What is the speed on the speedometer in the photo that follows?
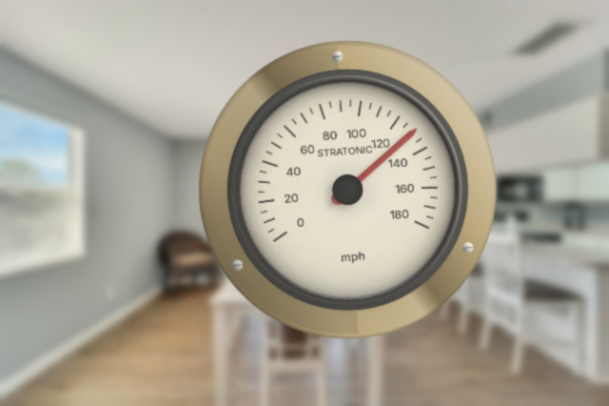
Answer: 130 mph
